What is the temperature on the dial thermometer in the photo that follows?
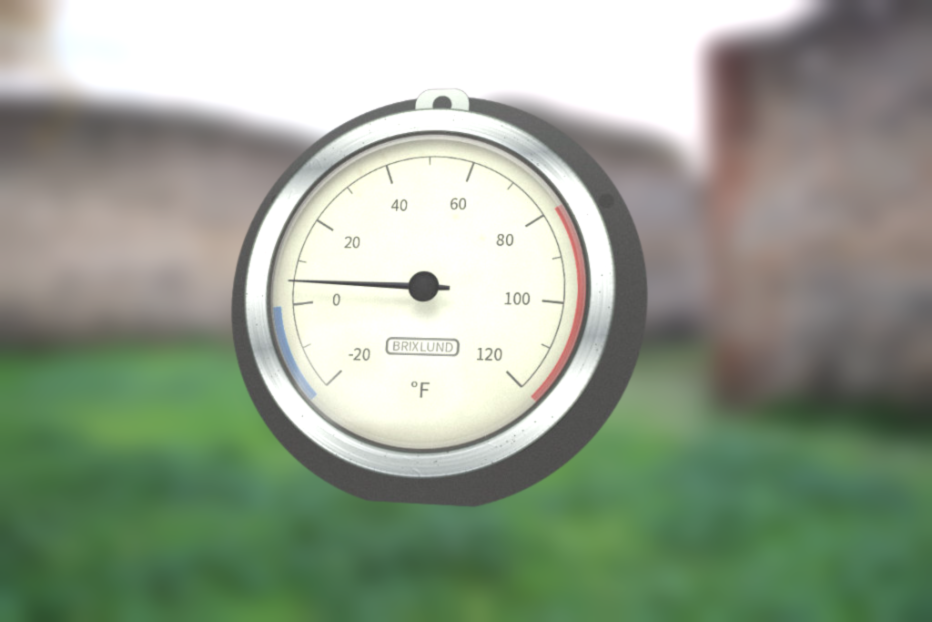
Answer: 5 °F
